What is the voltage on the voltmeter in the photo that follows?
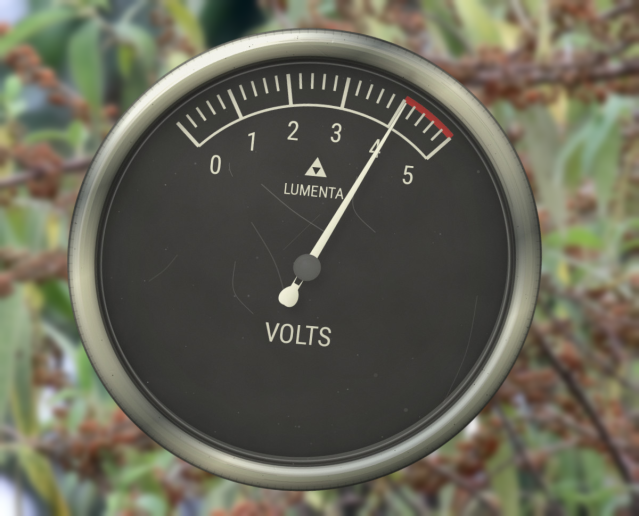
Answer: 4 V
